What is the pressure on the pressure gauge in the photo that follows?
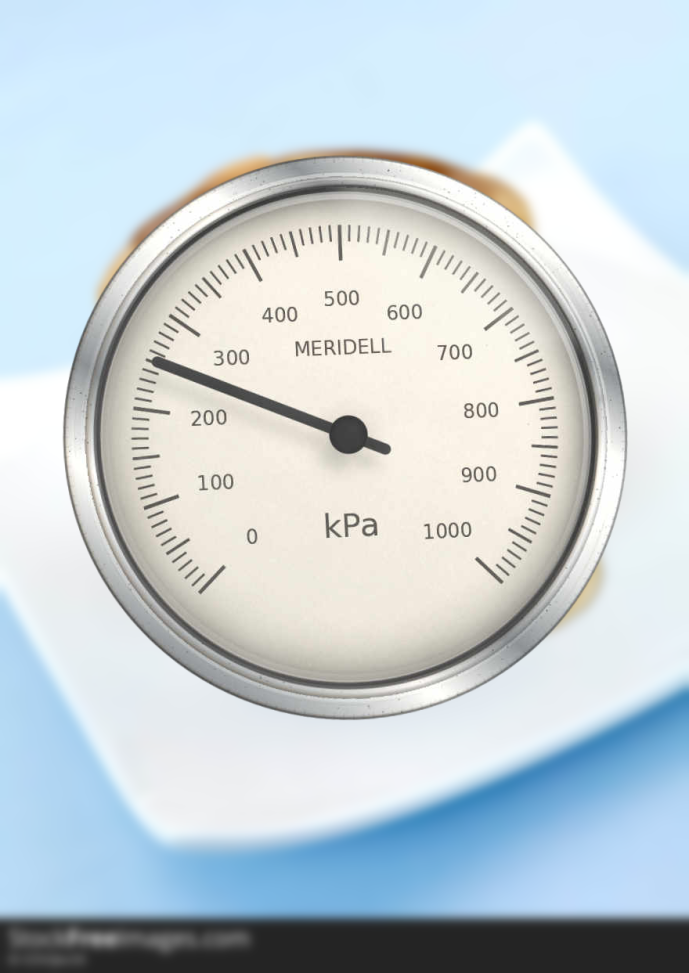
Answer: 250 kPa
